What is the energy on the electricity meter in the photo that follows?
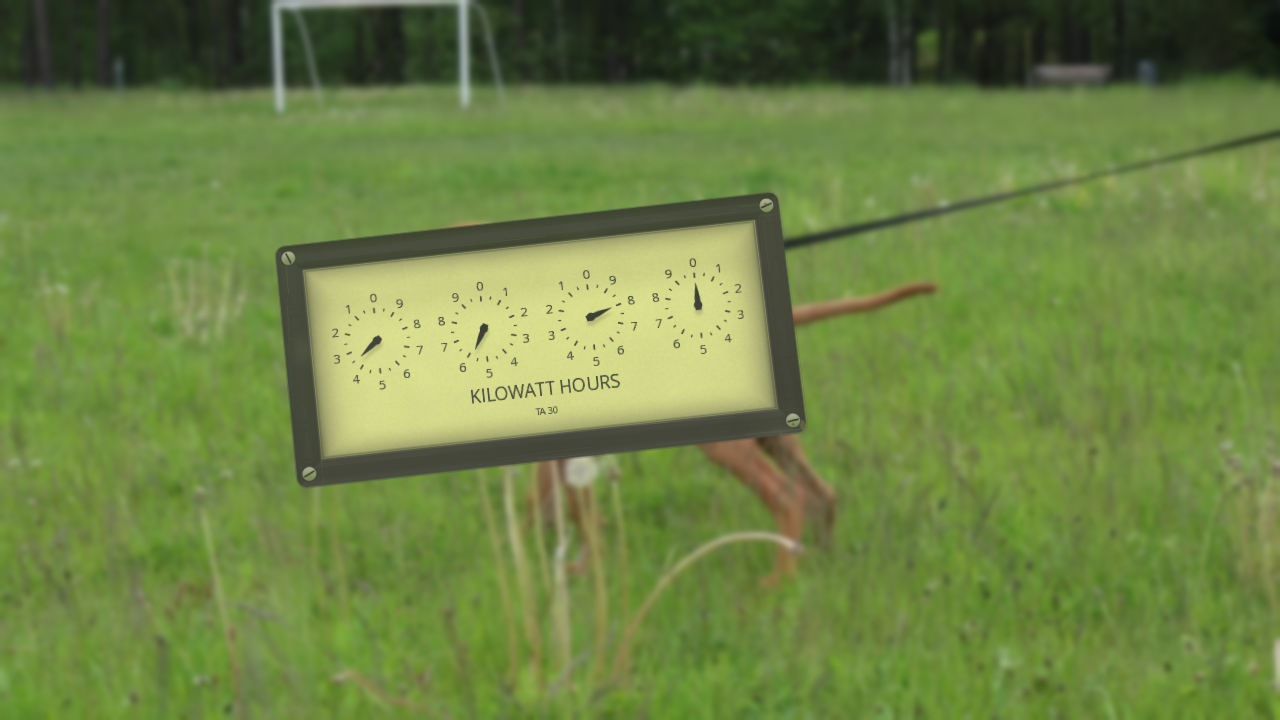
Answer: 3580 kWh
